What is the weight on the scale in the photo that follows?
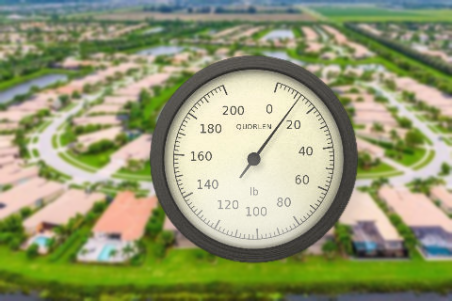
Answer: 12 lb
